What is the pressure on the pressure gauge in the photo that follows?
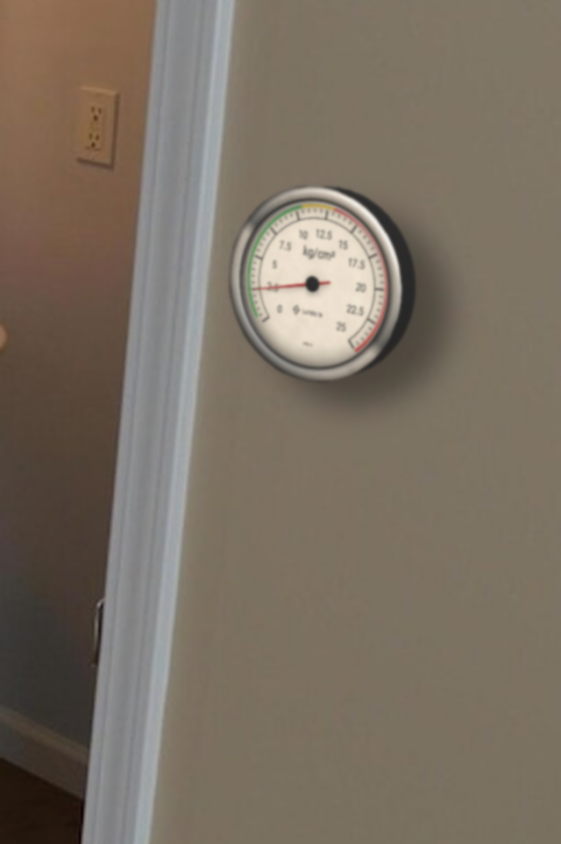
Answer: 2.5 kg/cm²
